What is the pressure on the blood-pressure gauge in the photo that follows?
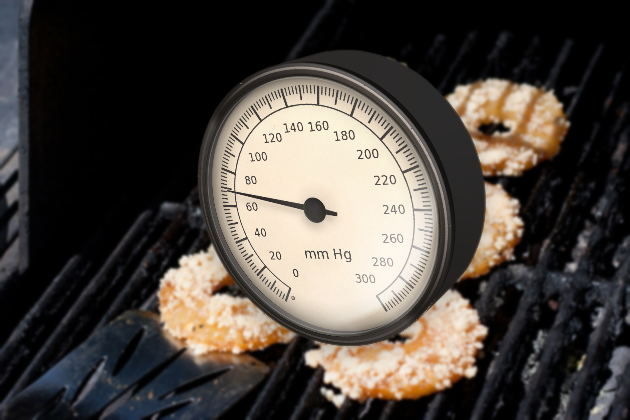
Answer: 70 mmHg
